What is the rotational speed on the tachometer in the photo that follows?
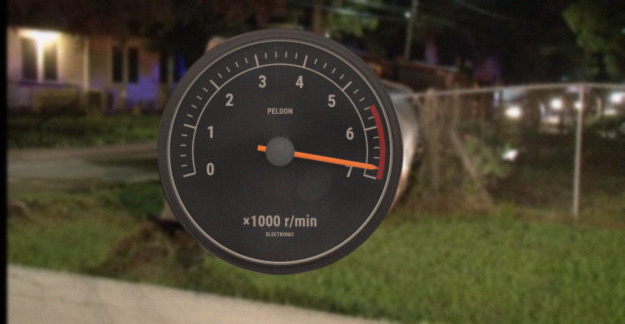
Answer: 6800 rpm
